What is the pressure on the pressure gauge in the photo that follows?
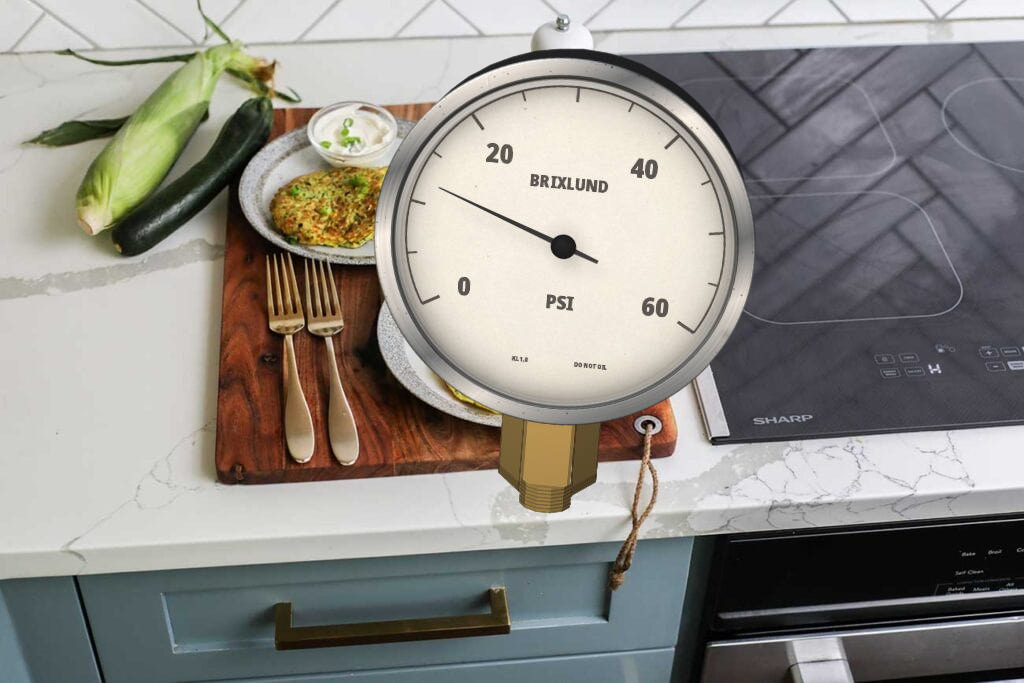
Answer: 12.5 psi
